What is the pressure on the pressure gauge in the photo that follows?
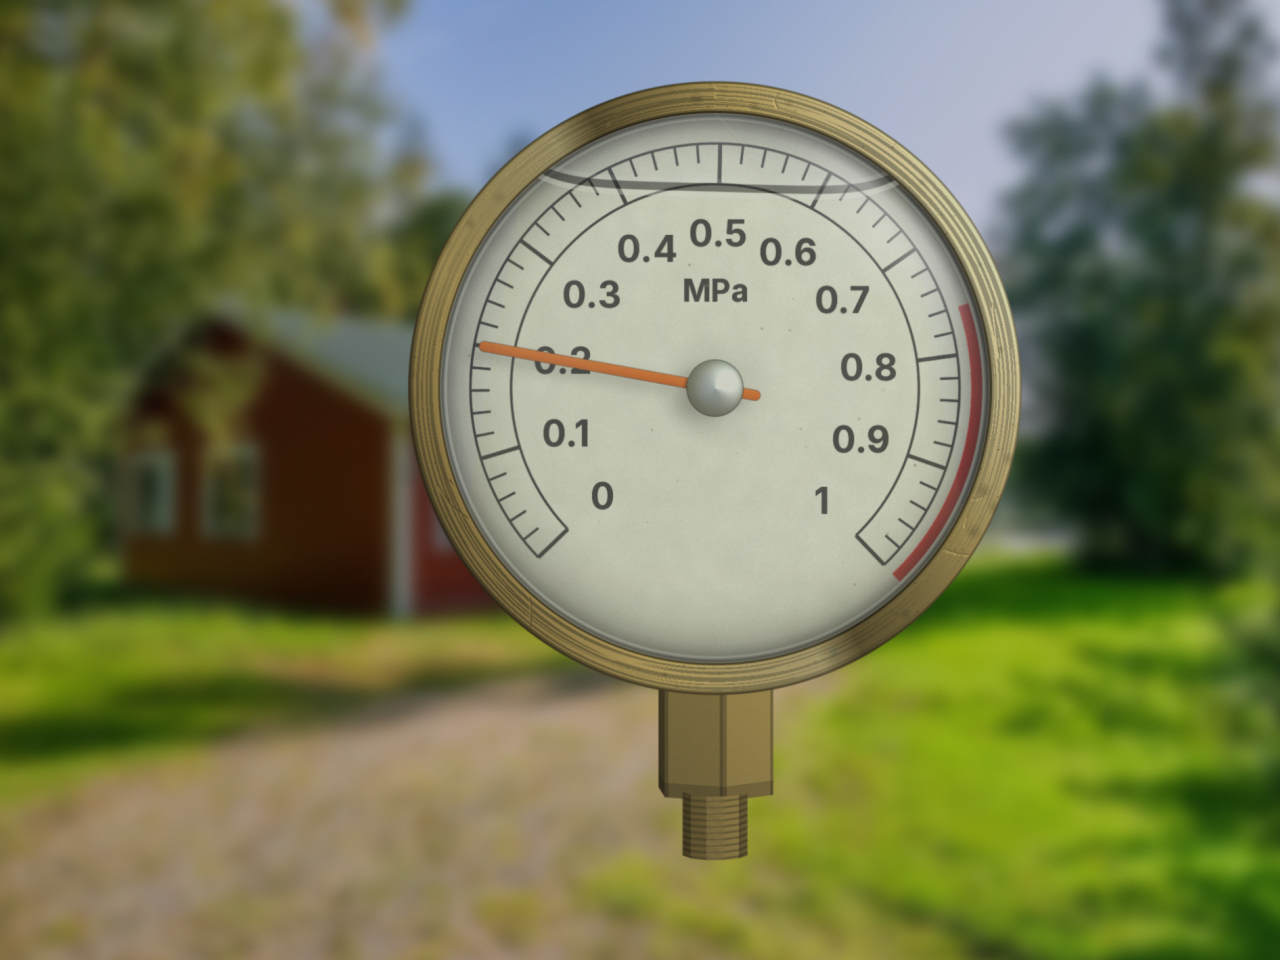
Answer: 0.2 MPa
